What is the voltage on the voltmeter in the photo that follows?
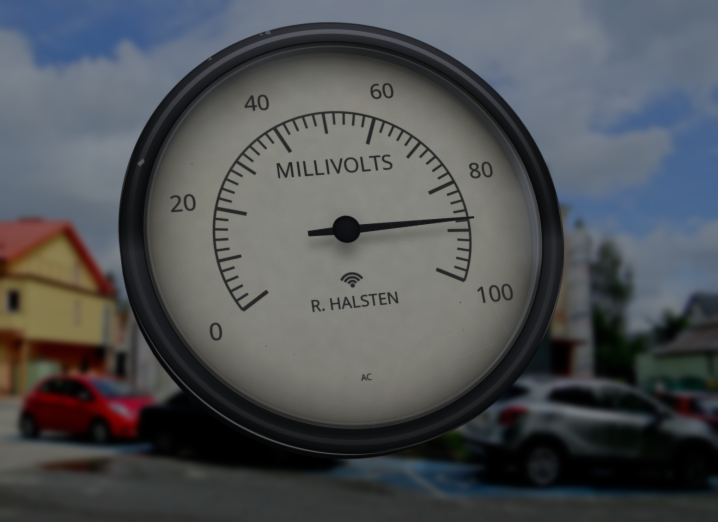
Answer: 88 mV
